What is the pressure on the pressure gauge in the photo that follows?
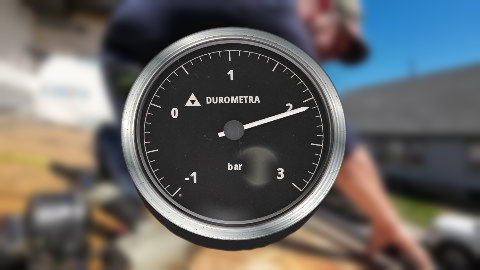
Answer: 2.1 bar
